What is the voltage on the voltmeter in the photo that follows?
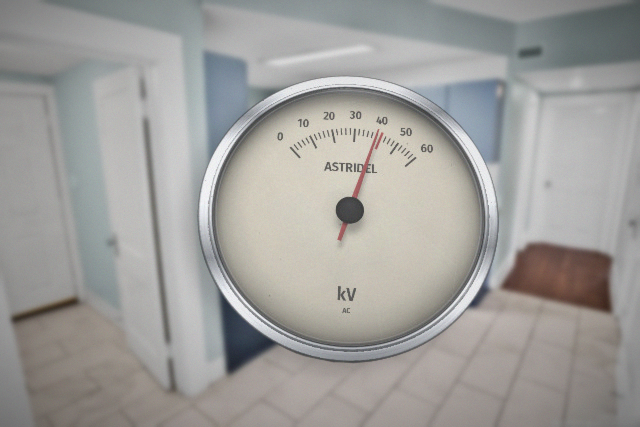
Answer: 40 kV
